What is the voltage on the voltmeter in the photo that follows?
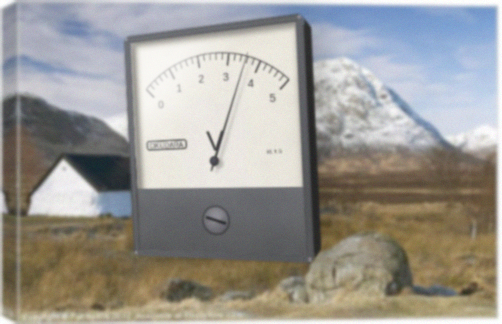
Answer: 3.6 V
